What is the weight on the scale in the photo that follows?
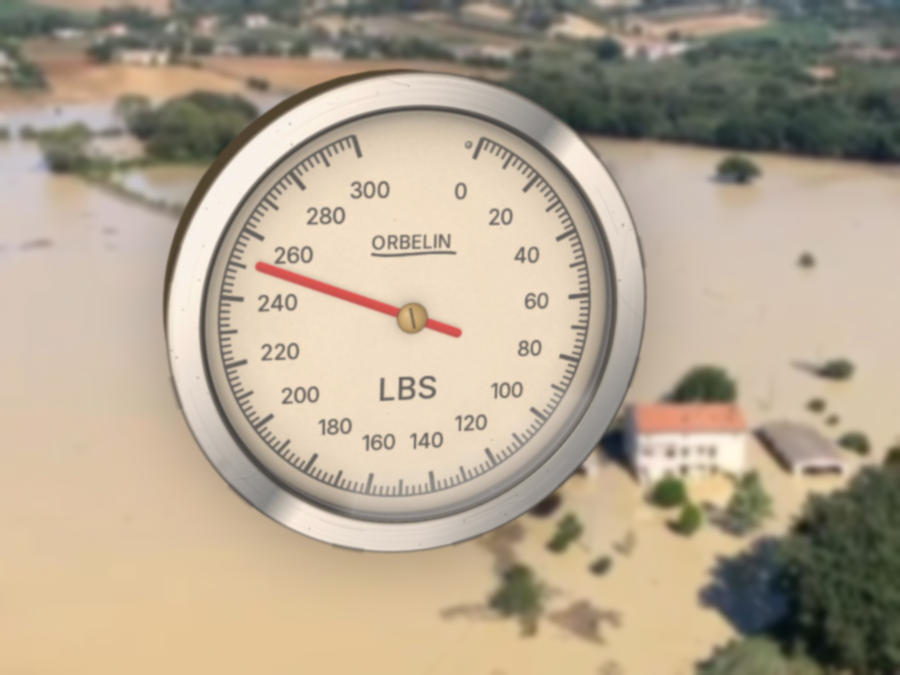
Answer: 252 lb
